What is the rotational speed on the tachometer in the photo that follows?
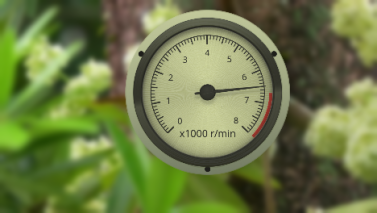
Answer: 6500 rpm
